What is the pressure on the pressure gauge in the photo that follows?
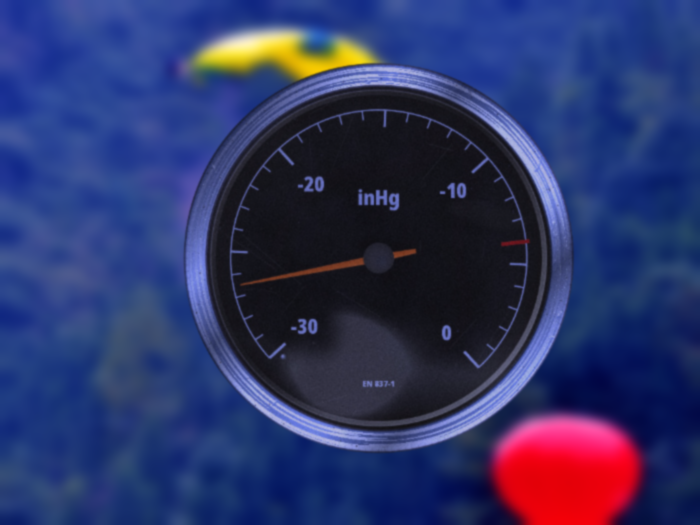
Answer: -26.5 inHg
